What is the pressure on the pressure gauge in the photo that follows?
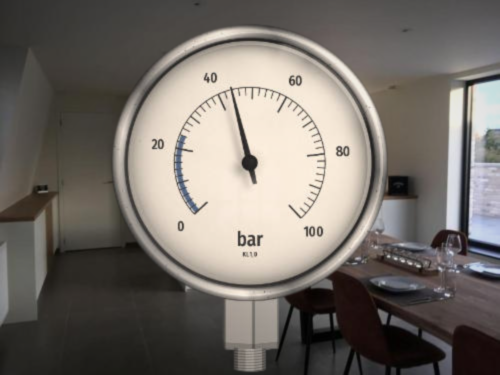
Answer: 44 bar
